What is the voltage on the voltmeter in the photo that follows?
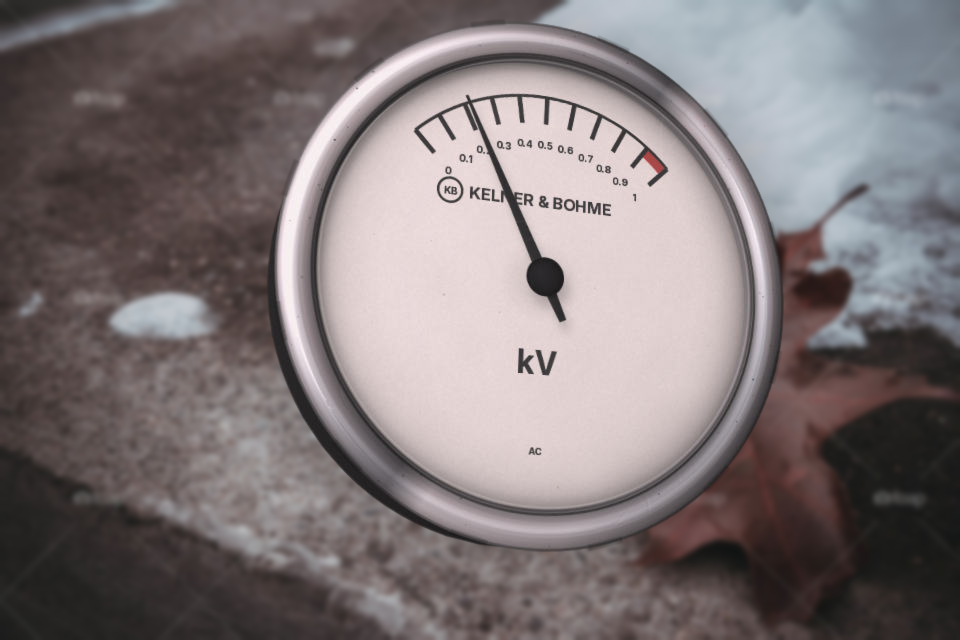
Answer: 0.2 kV
